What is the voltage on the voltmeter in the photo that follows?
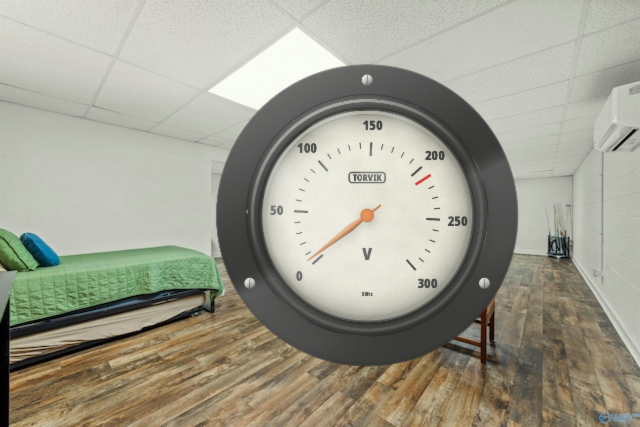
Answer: 5 V
